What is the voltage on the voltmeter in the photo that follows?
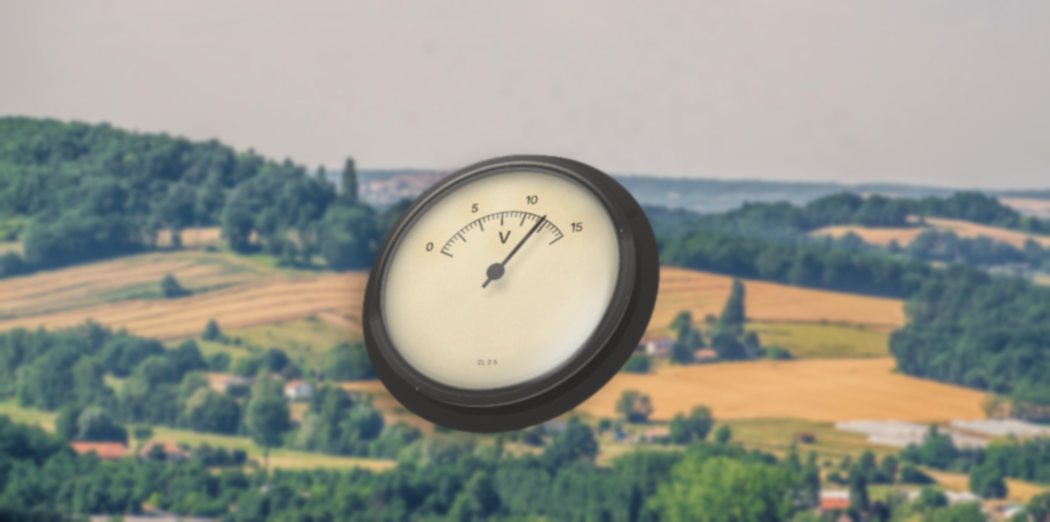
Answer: 12.5 V
